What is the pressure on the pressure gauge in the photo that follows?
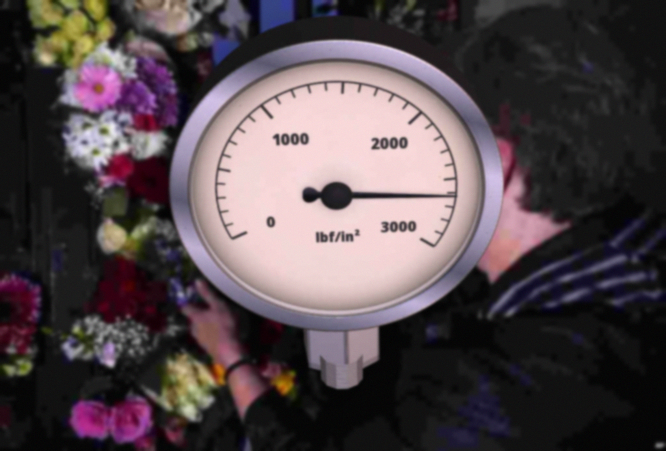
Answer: 2600 psi
